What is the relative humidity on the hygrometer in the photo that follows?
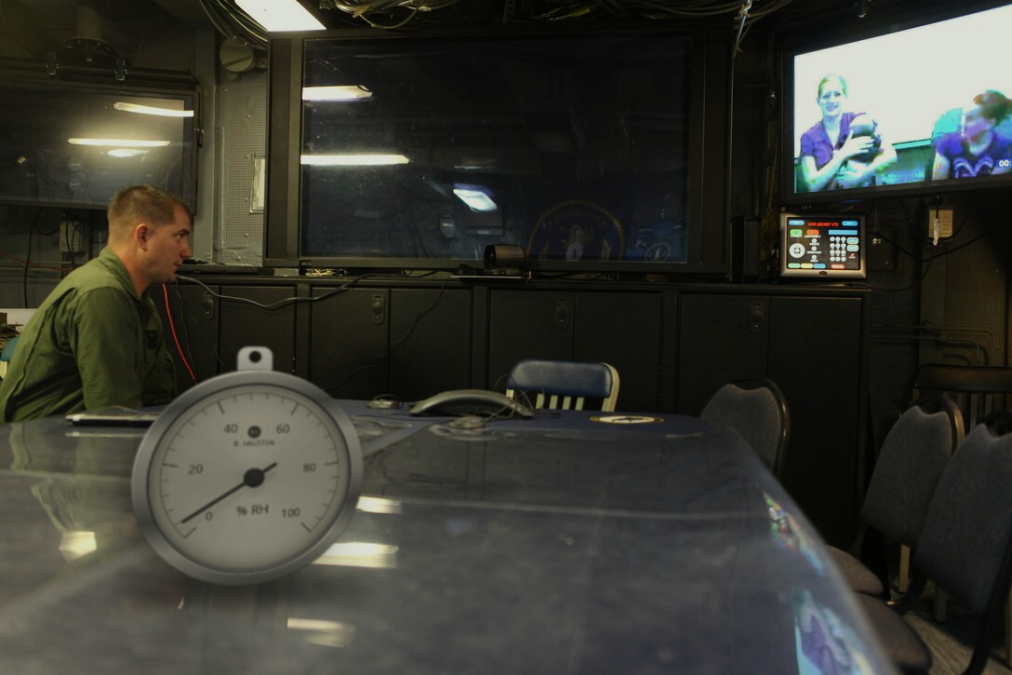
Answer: 4 %
